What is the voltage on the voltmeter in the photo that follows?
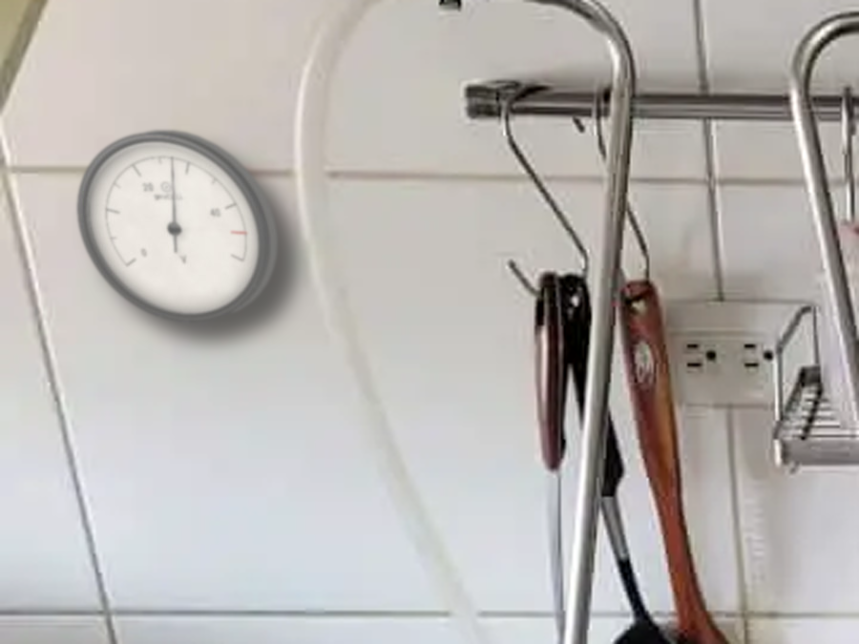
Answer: 27.5 V
